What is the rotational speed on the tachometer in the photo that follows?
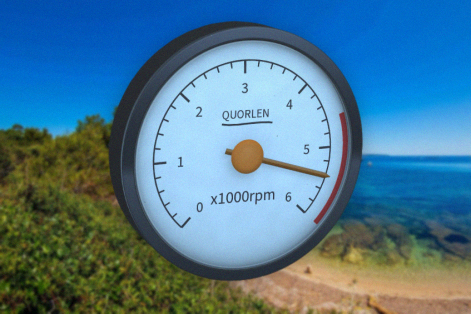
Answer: 5400 rpm
